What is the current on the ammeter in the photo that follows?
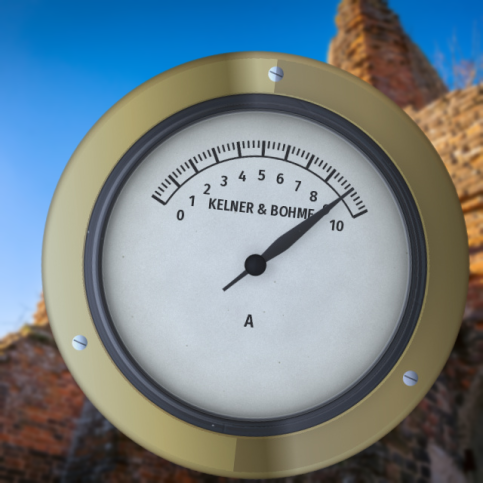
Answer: 9 A
